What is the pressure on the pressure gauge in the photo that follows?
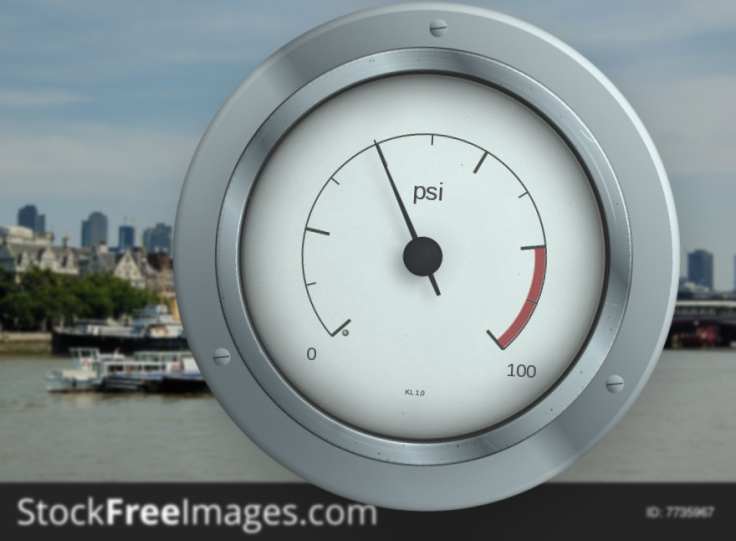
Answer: 40 psi
